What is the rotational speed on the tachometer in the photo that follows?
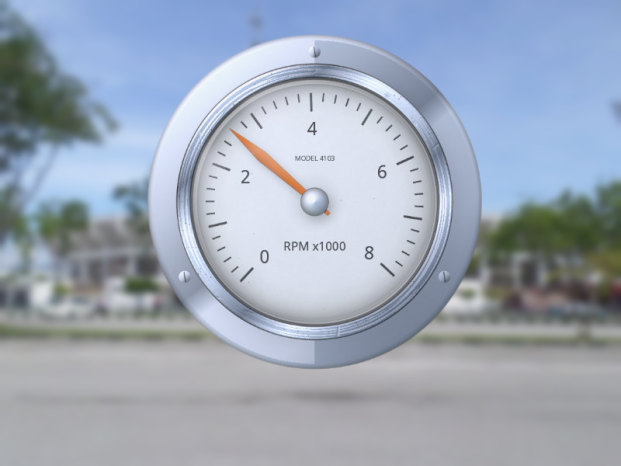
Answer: 2600 rpm
